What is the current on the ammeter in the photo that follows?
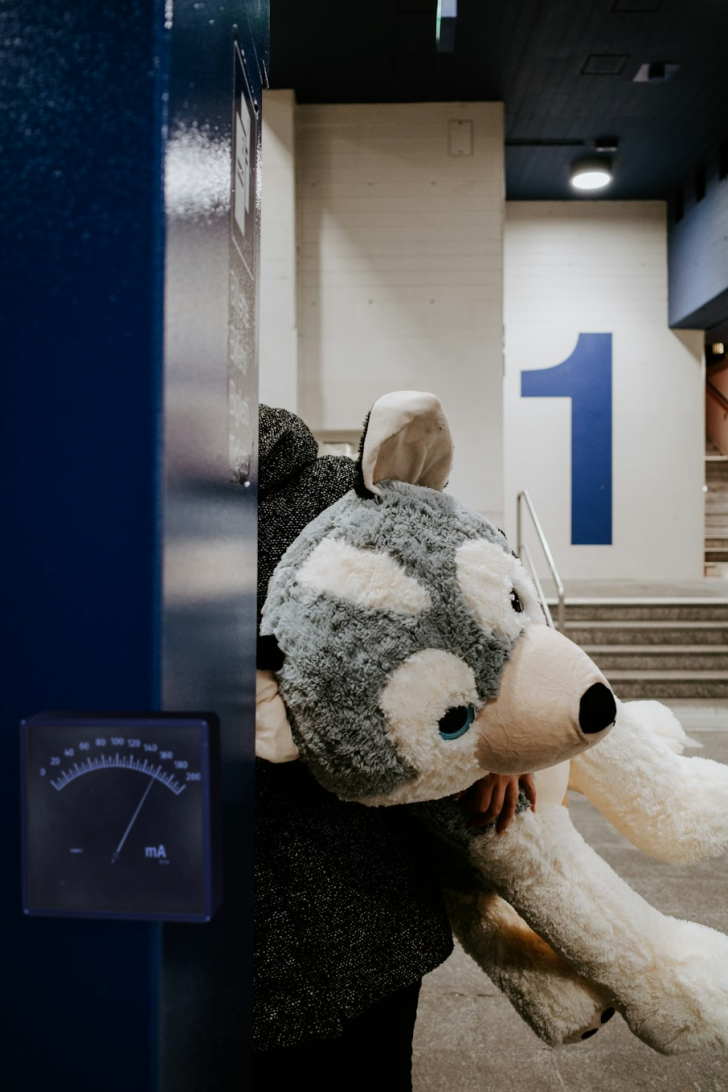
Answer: 160 mA
